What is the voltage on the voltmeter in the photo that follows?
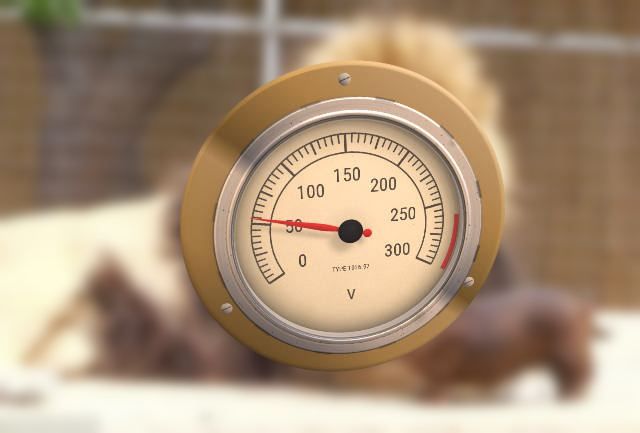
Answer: 55 V
